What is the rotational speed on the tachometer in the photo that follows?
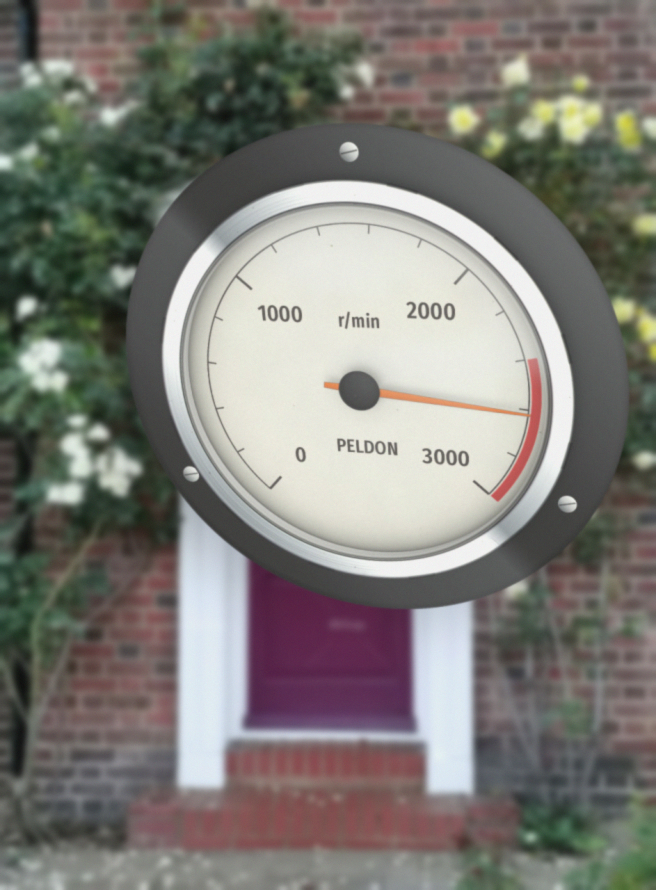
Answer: 2600 rpm
